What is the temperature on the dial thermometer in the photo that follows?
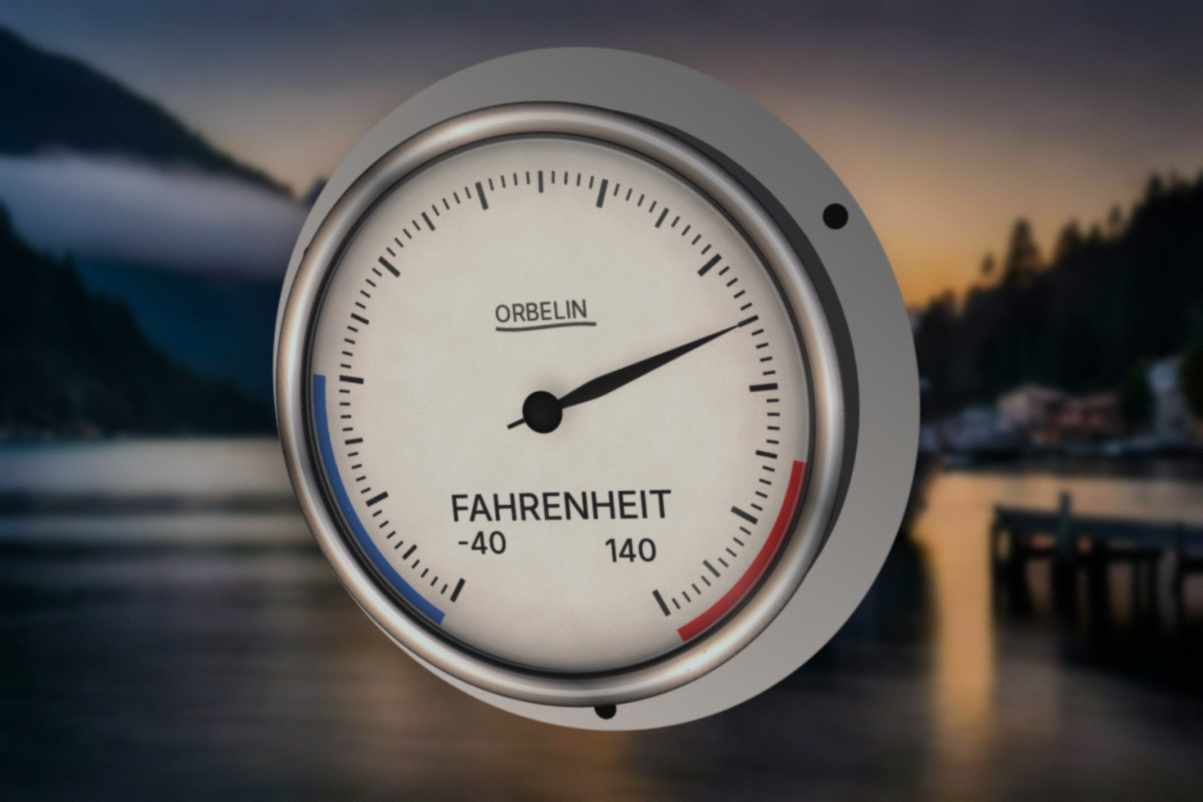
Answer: 90 °F
